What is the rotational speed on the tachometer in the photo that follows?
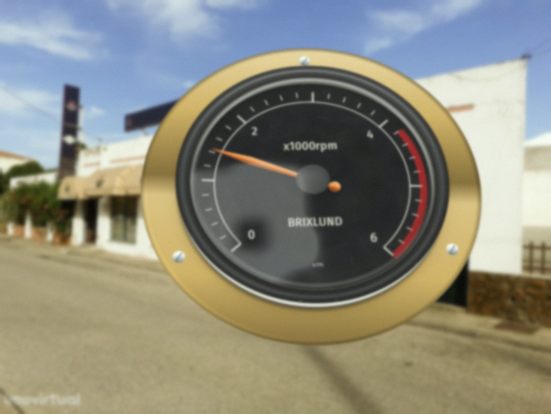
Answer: 1400 rpm
